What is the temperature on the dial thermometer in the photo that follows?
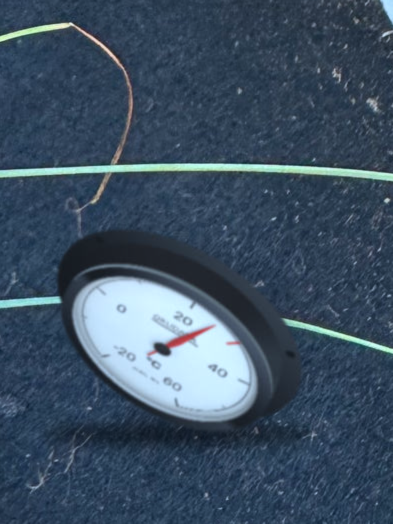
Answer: 25 °C
